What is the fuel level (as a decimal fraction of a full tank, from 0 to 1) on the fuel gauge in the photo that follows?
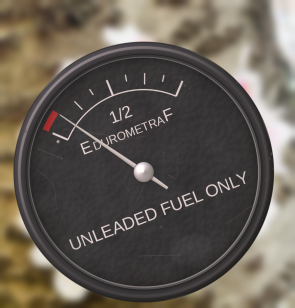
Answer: 0.125
